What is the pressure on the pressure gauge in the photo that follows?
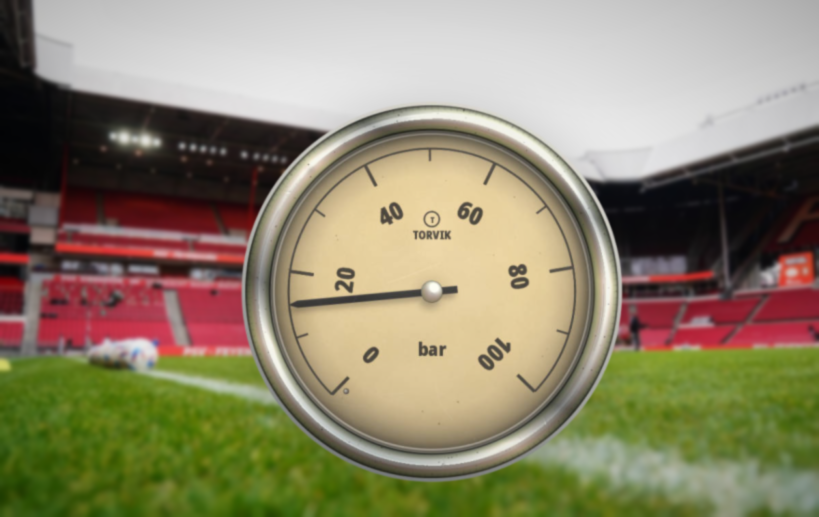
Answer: 15 bar
